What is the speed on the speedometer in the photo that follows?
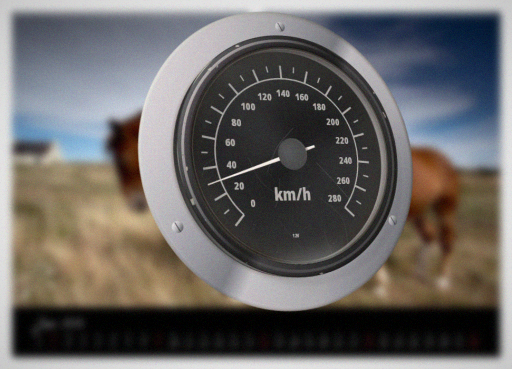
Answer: 30 km/h
